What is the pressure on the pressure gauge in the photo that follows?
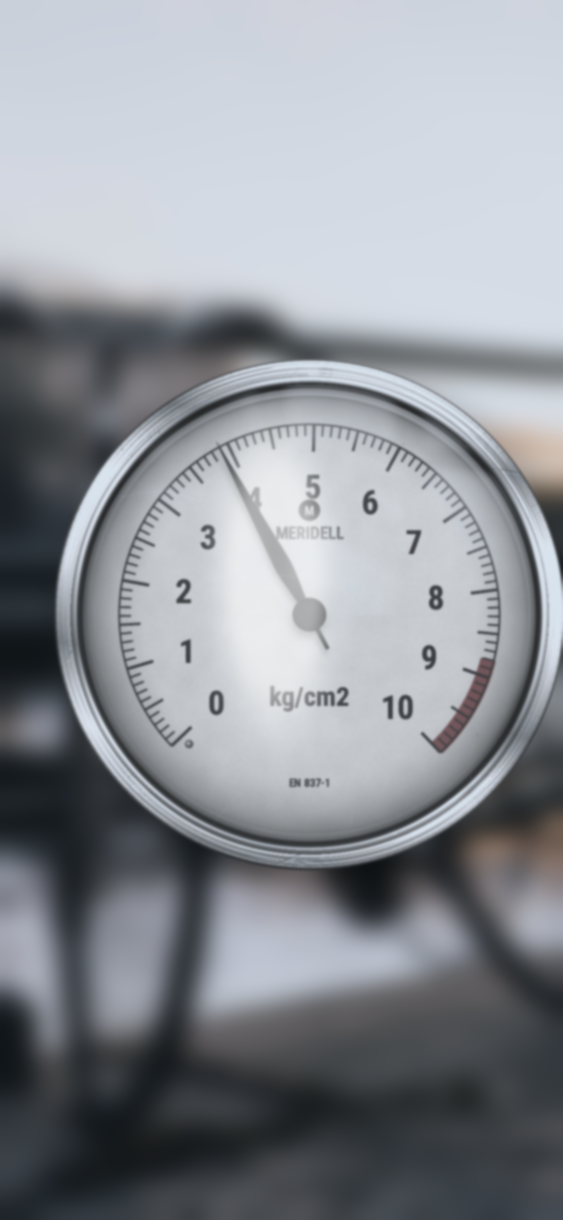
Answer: 3.9 kg/cm²
